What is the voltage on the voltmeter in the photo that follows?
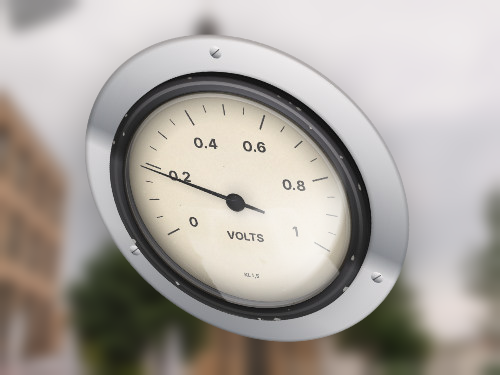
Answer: 0.2 V
